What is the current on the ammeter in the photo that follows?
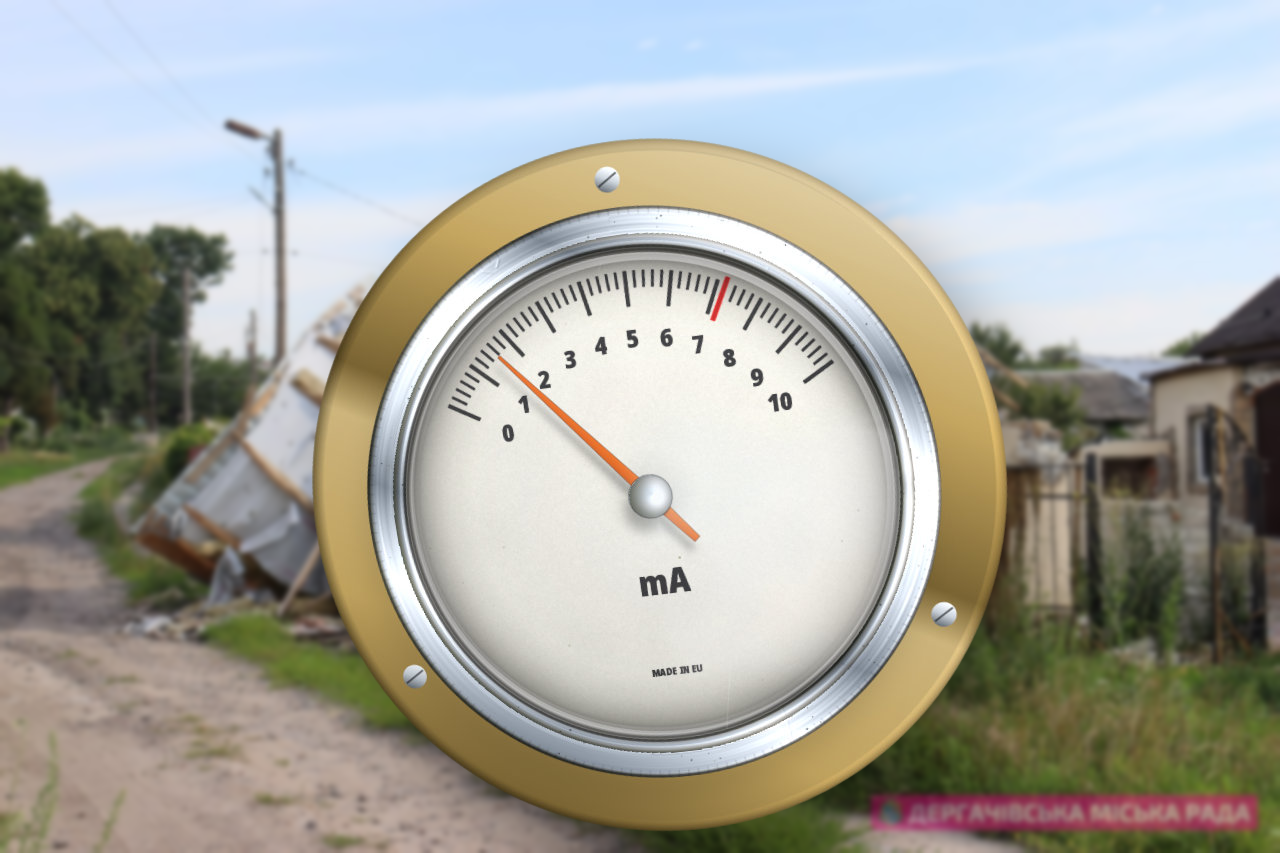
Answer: 1.6 mA
